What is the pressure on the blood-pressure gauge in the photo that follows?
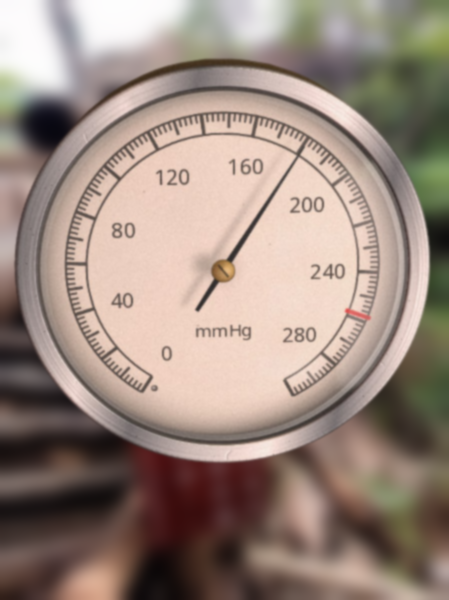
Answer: 180 mmHg
